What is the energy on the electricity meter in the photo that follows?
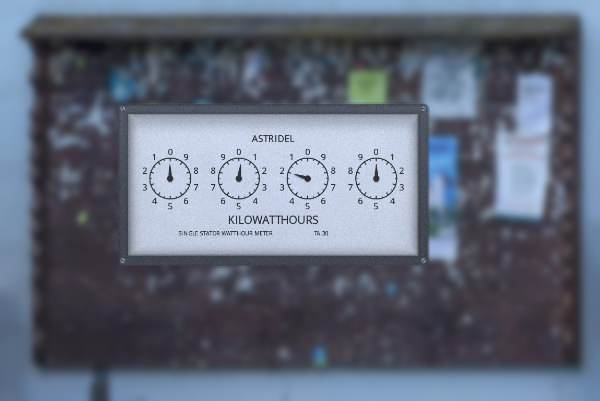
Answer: 20 kWh
